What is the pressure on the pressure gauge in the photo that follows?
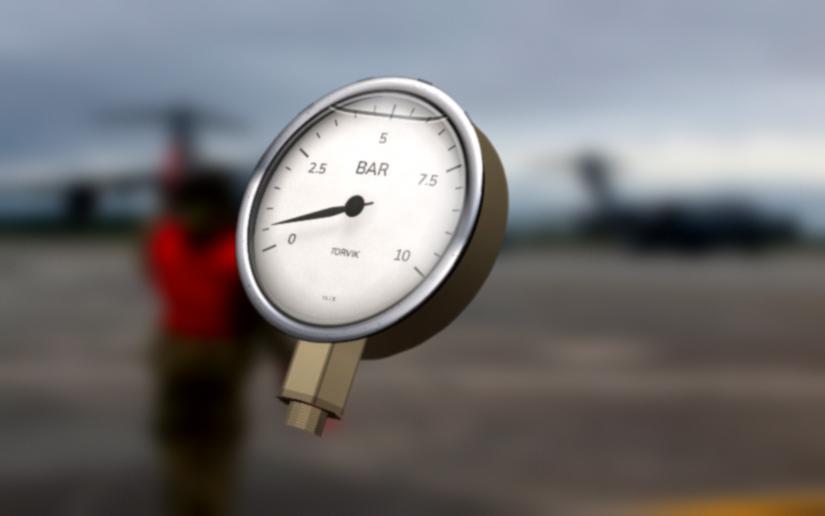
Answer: 0.5 bar
